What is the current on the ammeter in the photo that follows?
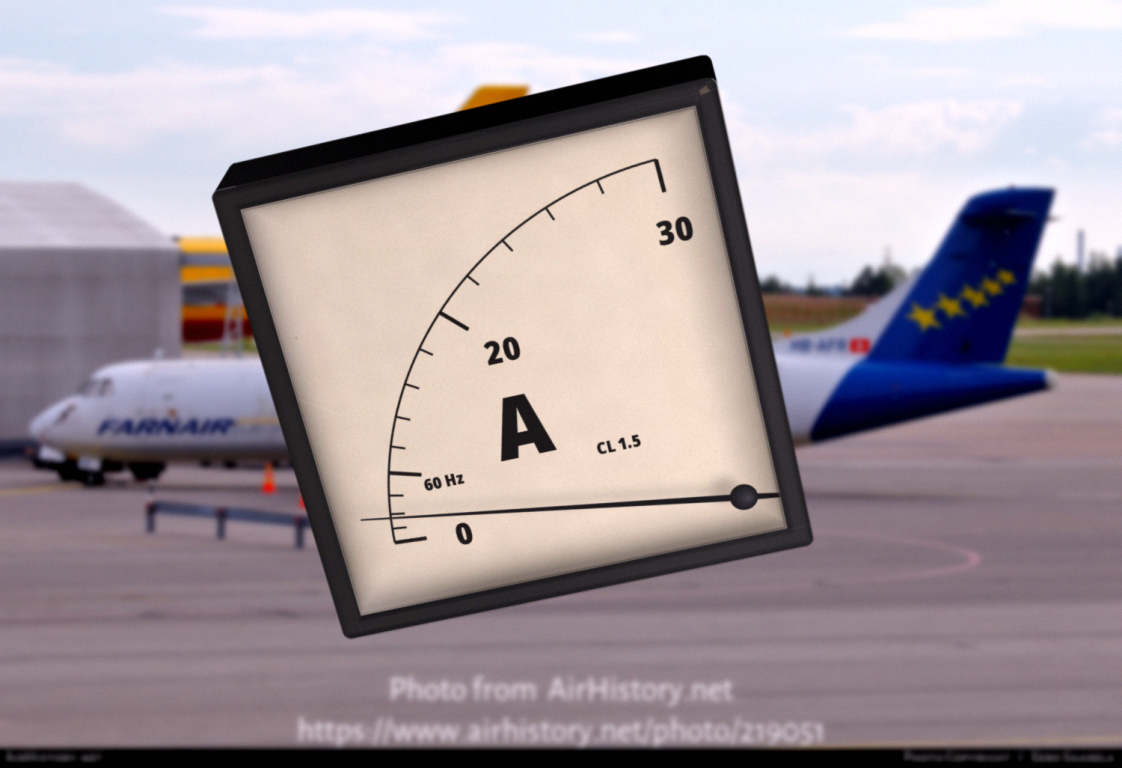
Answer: 6 A
